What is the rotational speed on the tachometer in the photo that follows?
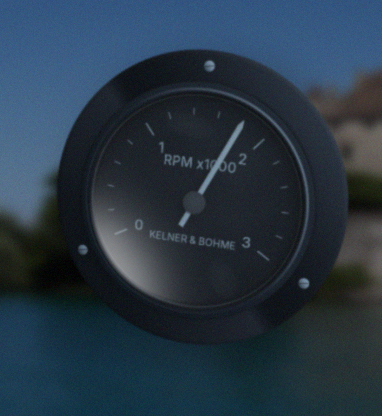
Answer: 1800 rpm
